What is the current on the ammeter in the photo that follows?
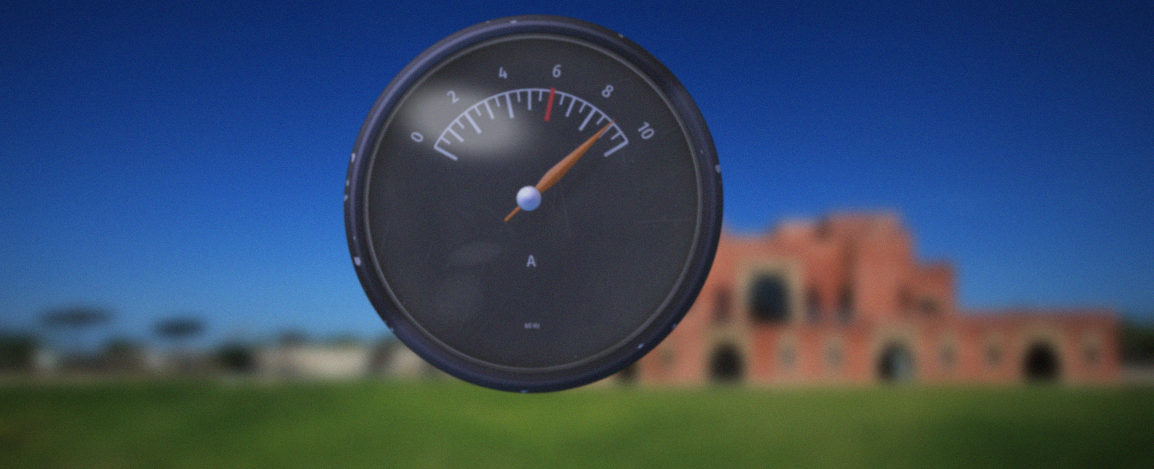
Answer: 9 A
